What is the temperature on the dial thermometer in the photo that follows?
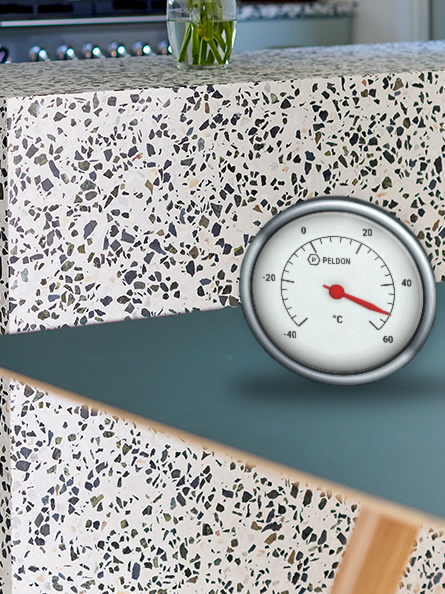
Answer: 52 °C
